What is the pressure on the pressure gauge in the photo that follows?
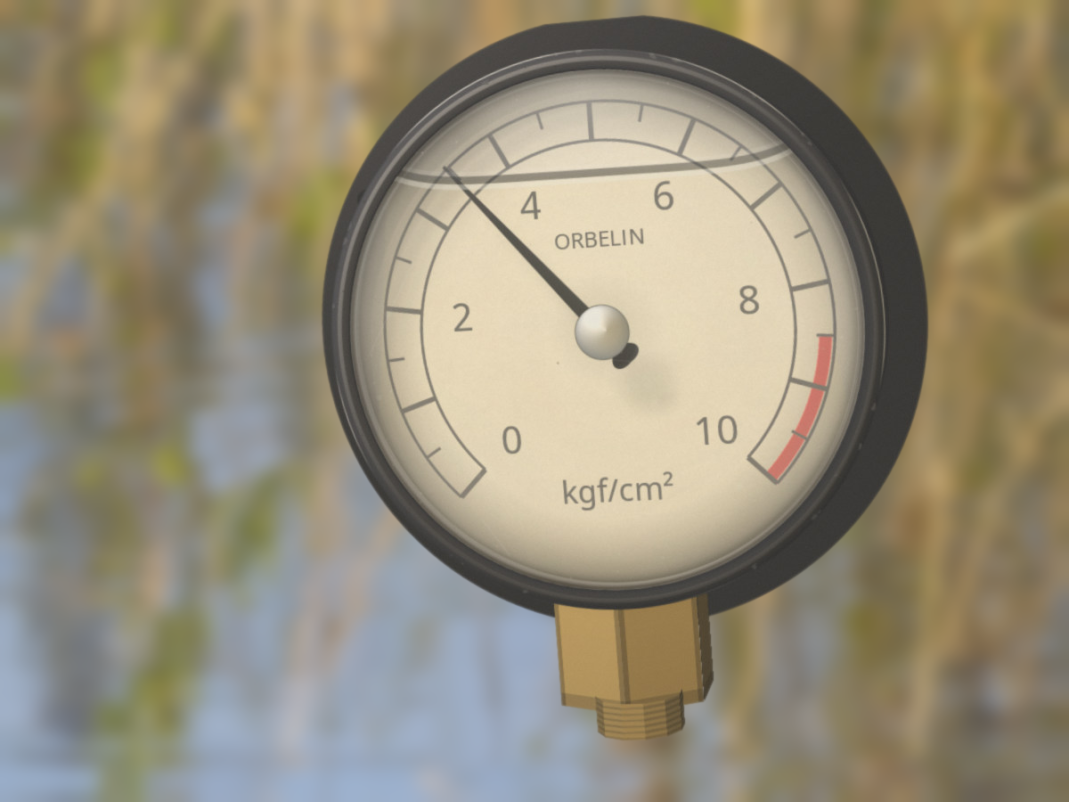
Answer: 3.5 kg/cm²
